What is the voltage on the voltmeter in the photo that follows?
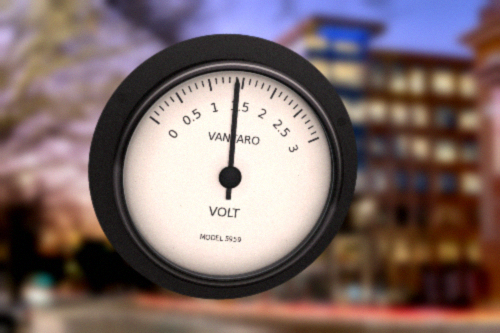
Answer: 1.4 V
